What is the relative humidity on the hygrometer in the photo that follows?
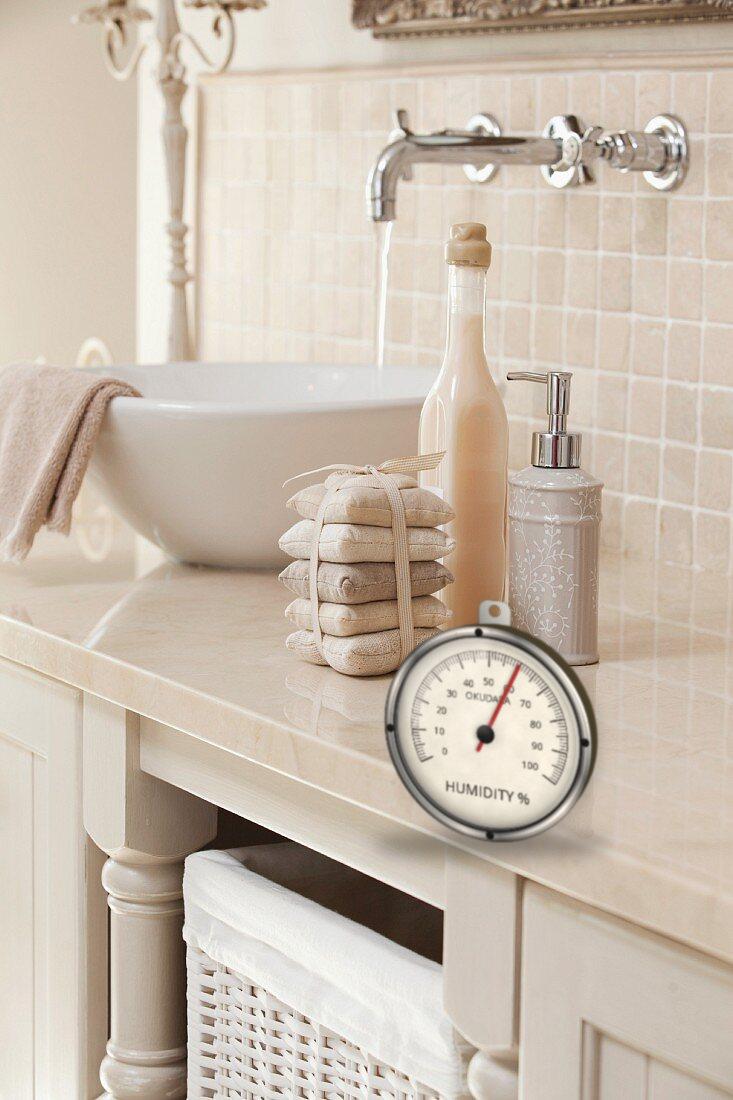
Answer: 60 %
